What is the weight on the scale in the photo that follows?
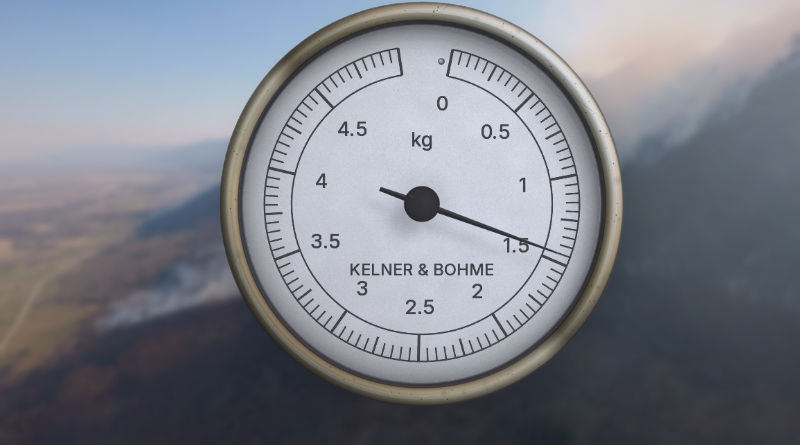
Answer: 1.45 kg
